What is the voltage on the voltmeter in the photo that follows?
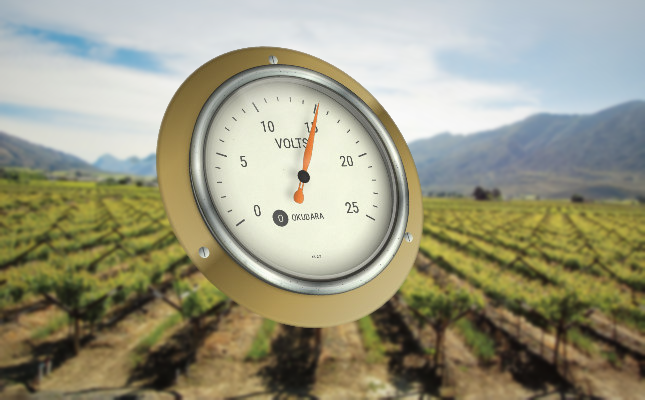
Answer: 15 V
